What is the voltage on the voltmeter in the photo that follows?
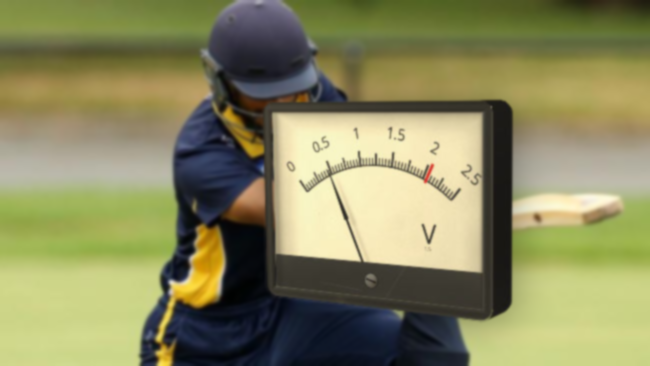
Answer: 0.5 V
